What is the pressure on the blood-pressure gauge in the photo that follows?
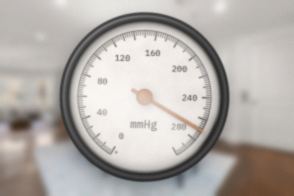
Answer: 270 mmHg
